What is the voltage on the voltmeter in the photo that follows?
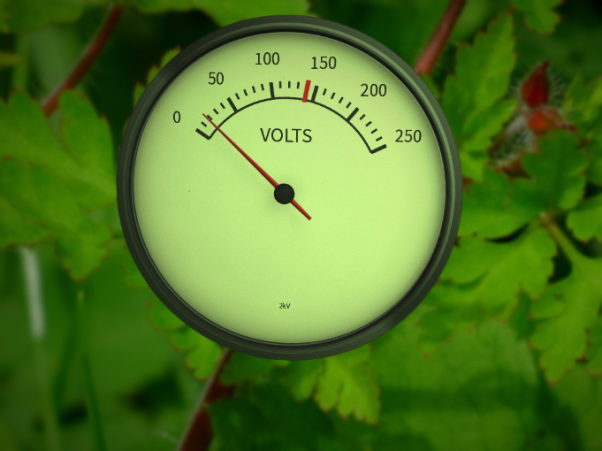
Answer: 20 V
